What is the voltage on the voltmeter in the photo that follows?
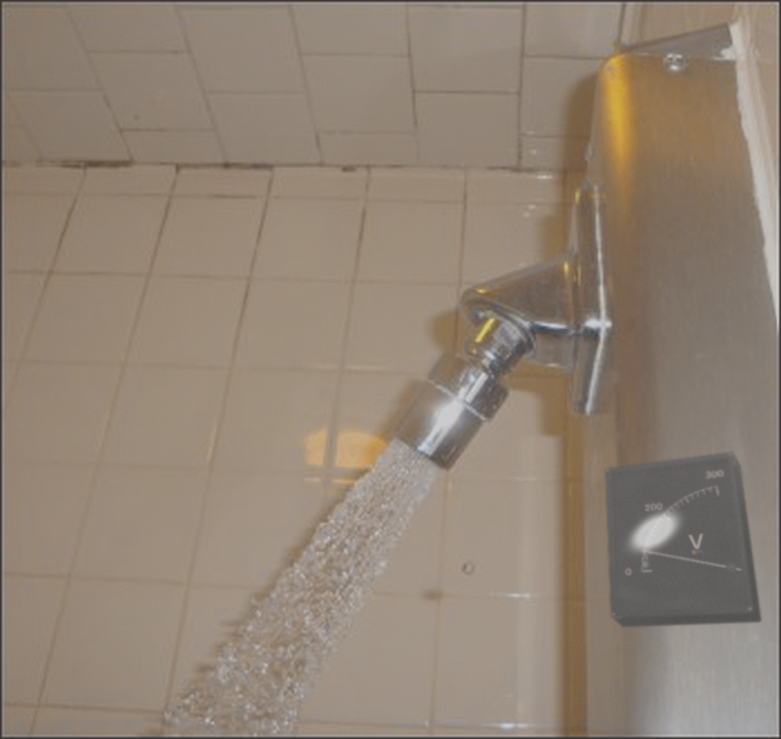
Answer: 100 V
